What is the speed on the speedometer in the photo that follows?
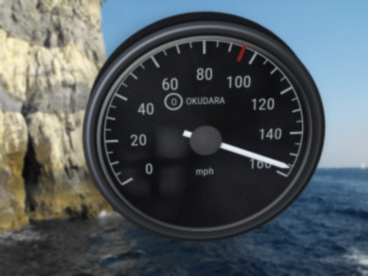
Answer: 155 mph
